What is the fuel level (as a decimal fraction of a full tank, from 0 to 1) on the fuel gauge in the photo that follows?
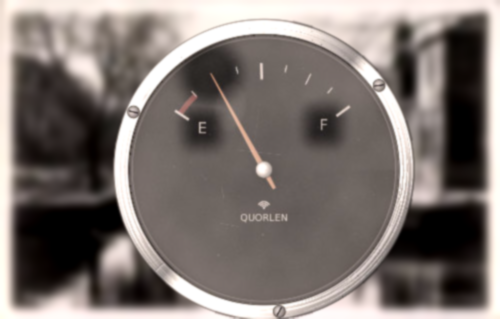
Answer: 0.25
